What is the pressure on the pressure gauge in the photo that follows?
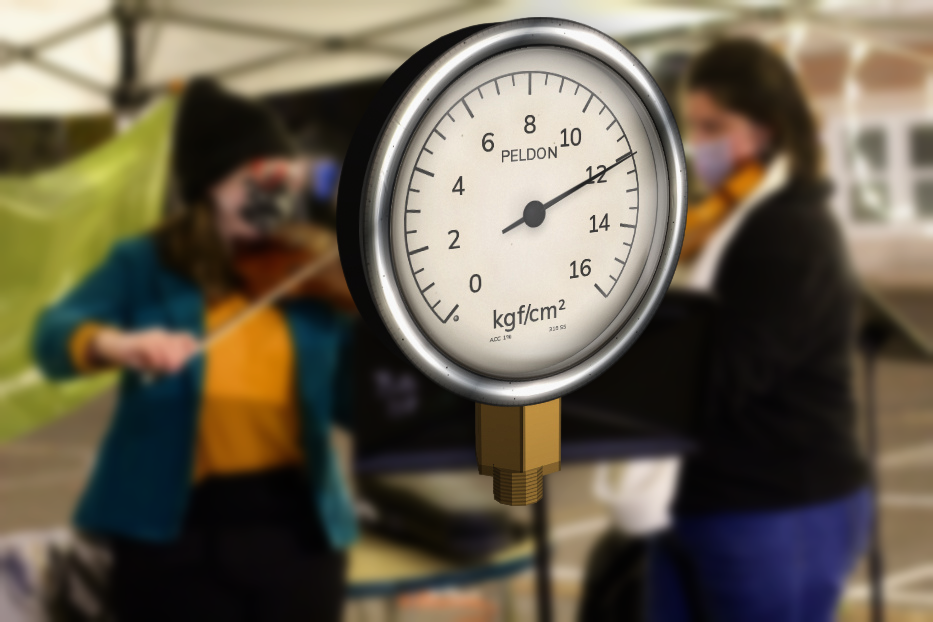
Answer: 12 kg/cm²
